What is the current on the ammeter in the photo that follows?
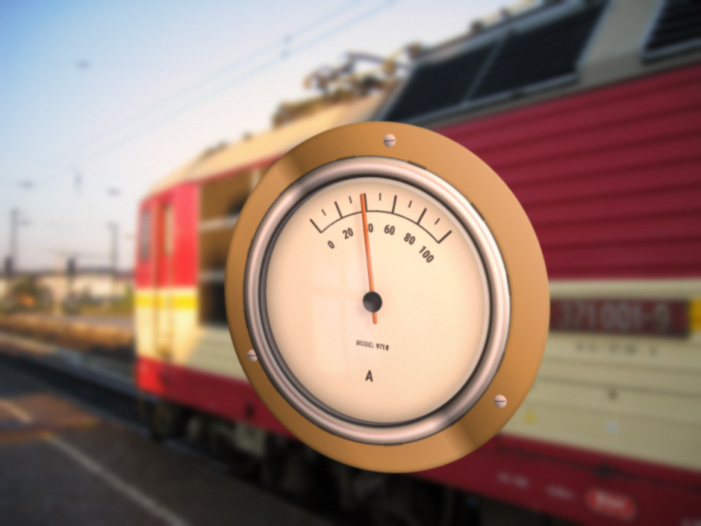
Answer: 40 A
